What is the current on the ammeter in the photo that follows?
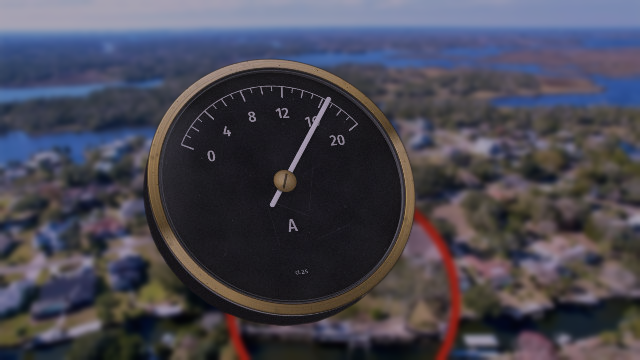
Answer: 16.5 A
